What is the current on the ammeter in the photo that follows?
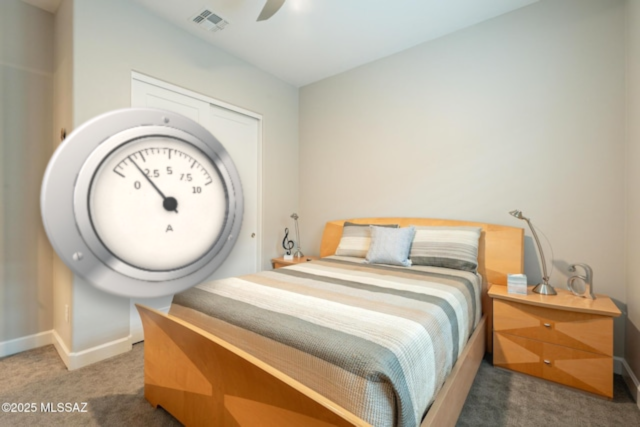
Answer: 1.5 A
